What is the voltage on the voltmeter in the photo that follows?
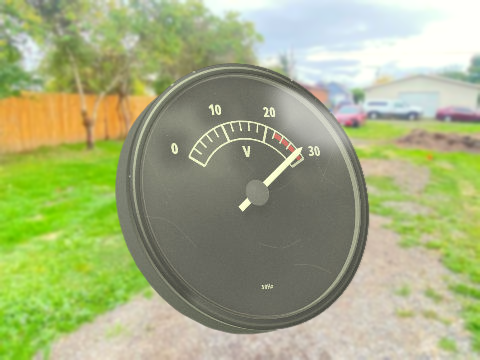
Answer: 28 V
